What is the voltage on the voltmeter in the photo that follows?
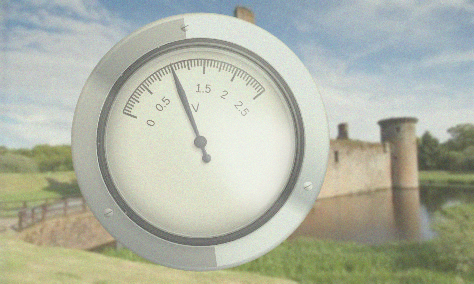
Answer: 1 V
